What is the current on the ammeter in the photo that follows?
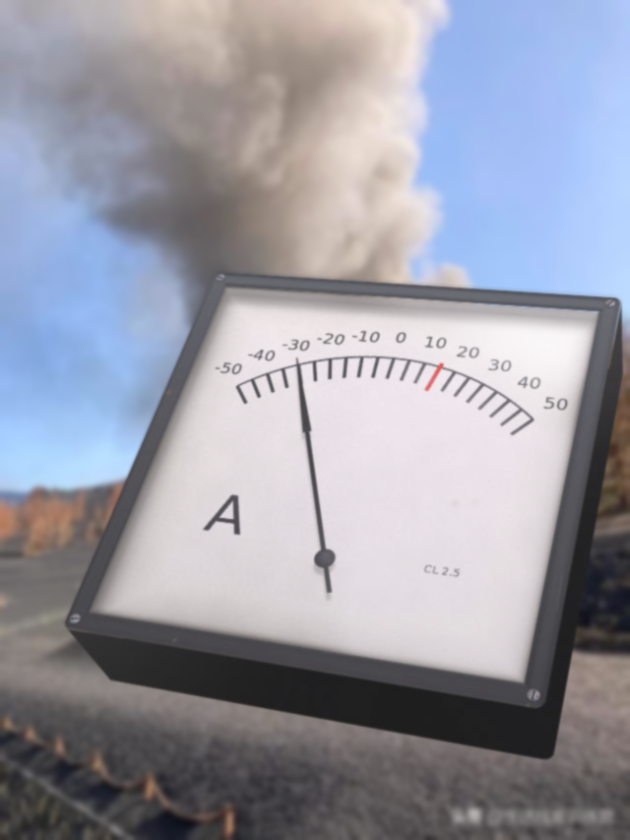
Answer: -30 A
